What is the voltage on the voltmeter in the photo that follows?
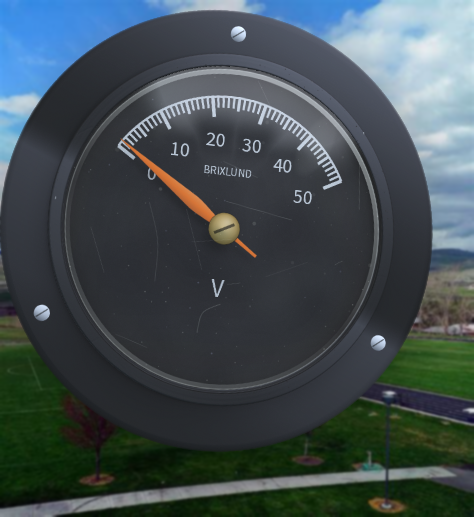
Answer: 1 V
